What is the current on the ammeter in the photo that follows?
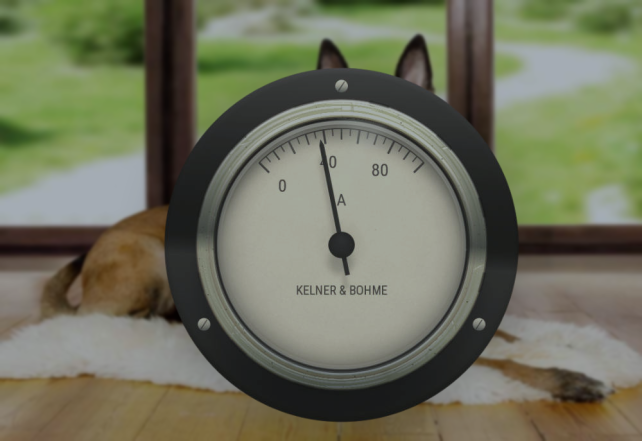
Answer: 37.5 A
